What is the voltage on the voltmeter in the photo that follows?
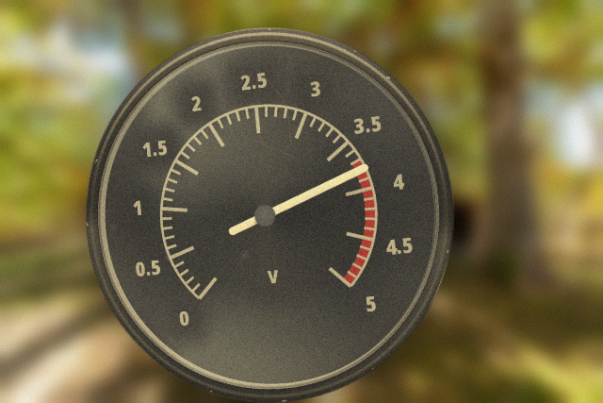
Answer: 3.8 V
